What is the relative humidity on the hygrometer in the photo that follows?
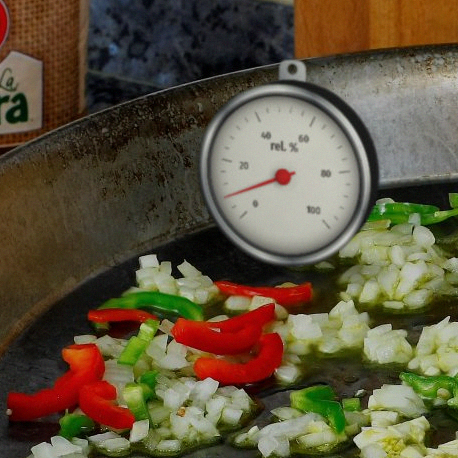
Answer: 8 %
